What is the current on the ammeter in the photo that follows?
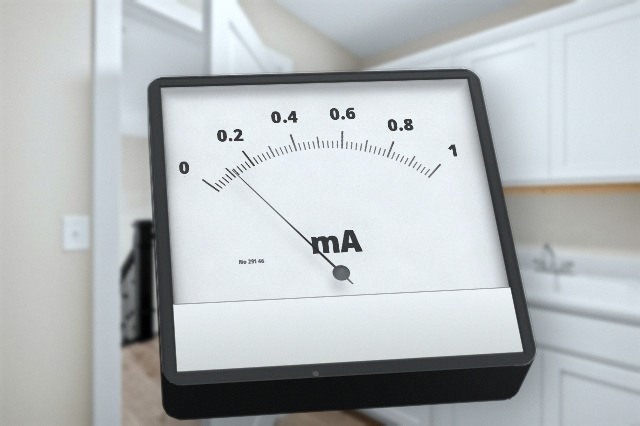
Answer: 0.1 mA
